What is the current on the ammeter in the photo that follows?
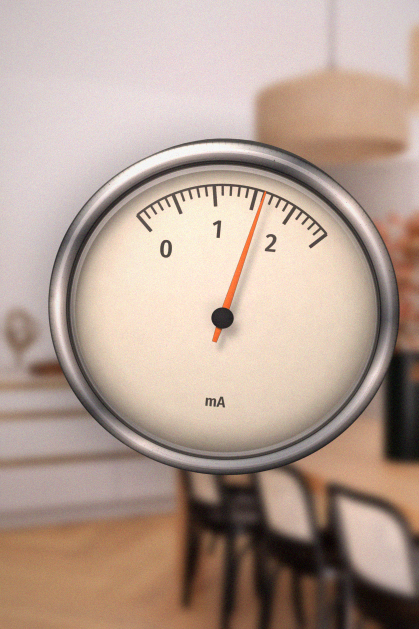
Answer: 1.6 mA
